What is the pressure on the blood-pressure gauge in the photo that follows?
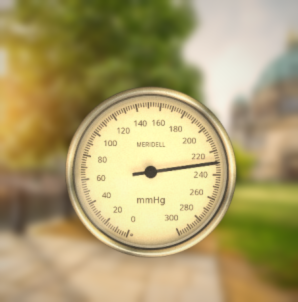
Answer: 230 mmHg
